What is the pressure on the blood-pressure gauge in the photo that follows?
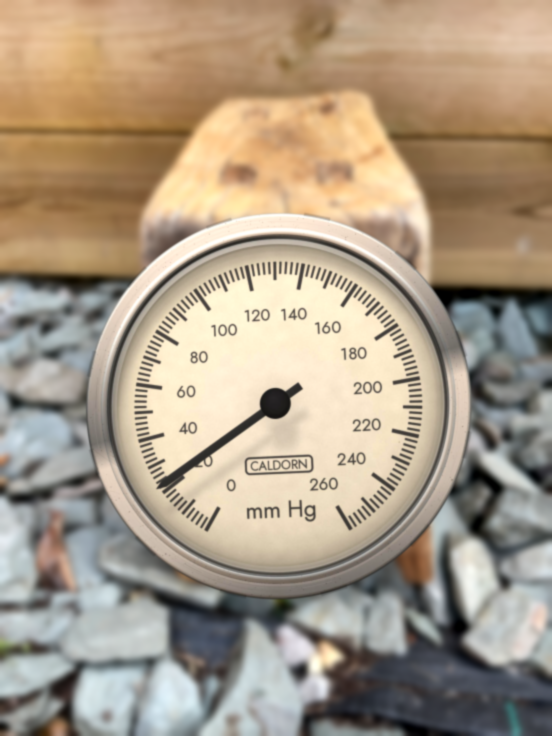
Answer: 22 mmHg
